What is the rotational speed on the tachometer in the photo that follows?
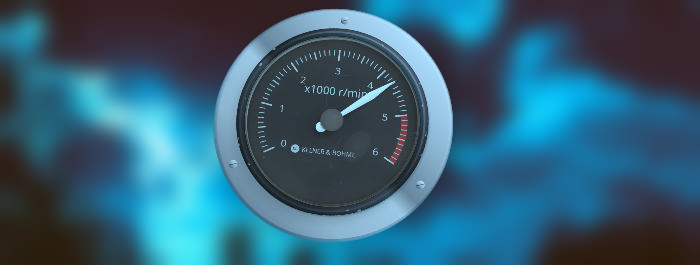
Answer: 4300 rpm
